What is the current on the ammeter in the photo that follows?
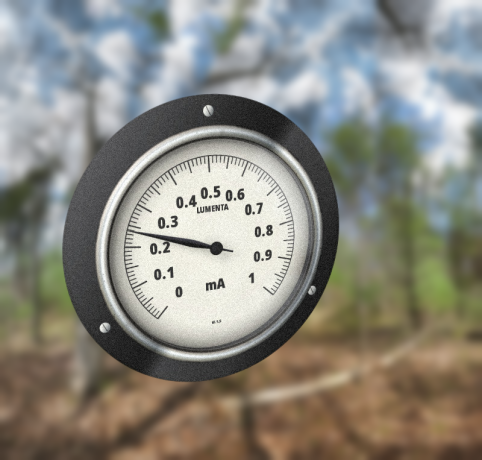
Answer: 0.24 mA
